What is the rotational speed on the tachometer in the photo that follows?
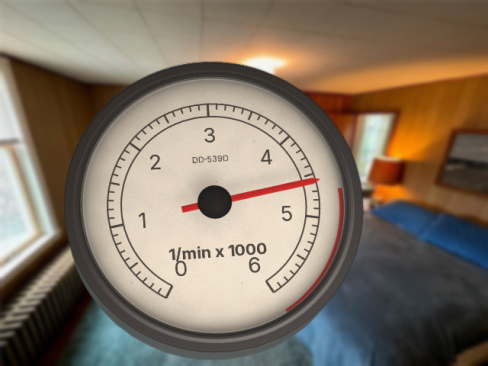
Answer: 4600 rpm
